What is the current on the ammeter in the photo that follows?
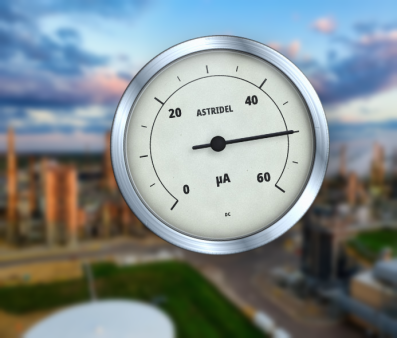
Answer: 50 µA
